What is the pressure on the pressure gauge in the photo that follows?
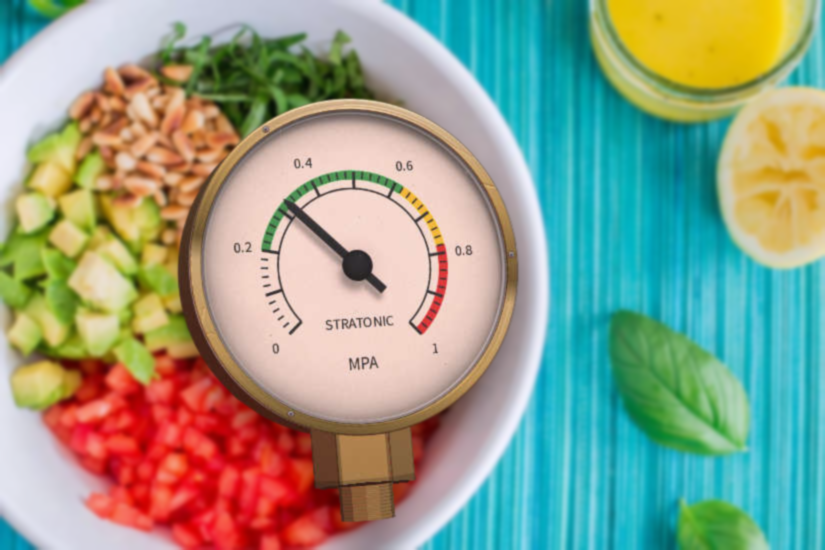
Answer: 0.32 MPa
